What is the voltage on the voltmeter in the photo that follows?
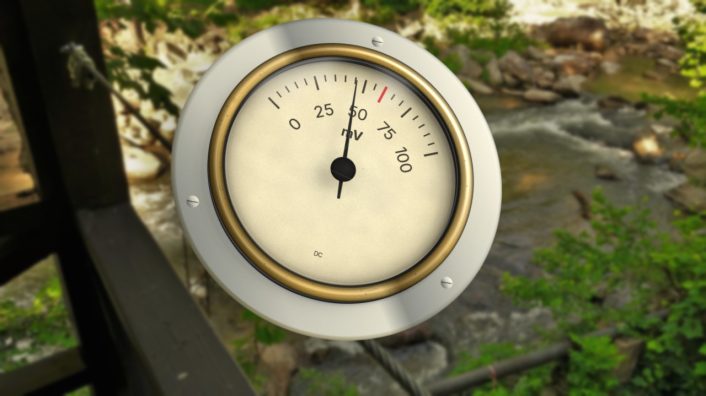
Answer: 45 mV
